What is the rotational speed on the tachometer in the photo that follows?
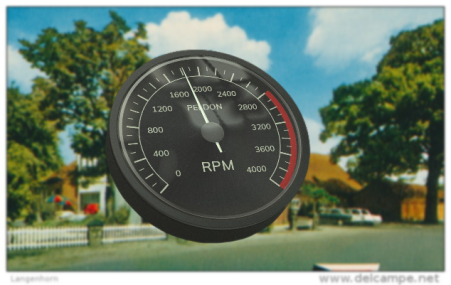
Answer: 1800 rpm
